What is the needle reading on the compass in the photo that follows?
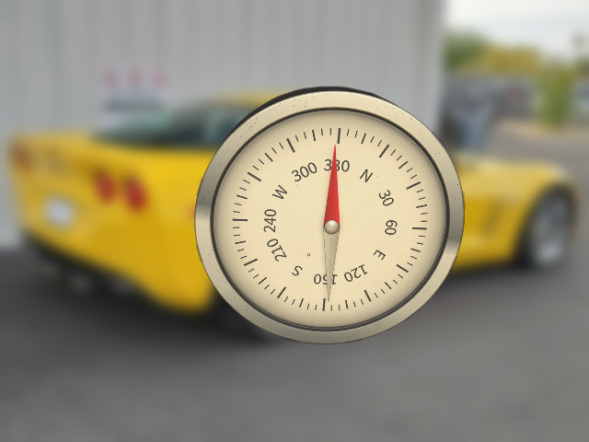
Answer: 327.5 °
